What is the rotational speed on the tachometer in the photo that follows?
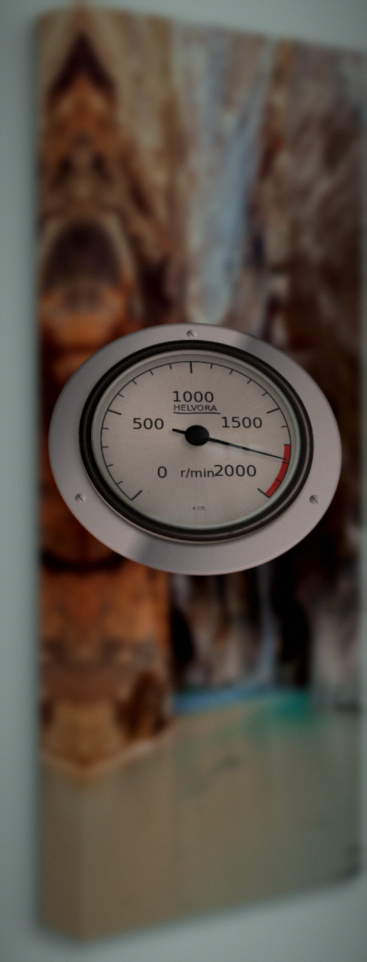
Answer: 1800 rpm
